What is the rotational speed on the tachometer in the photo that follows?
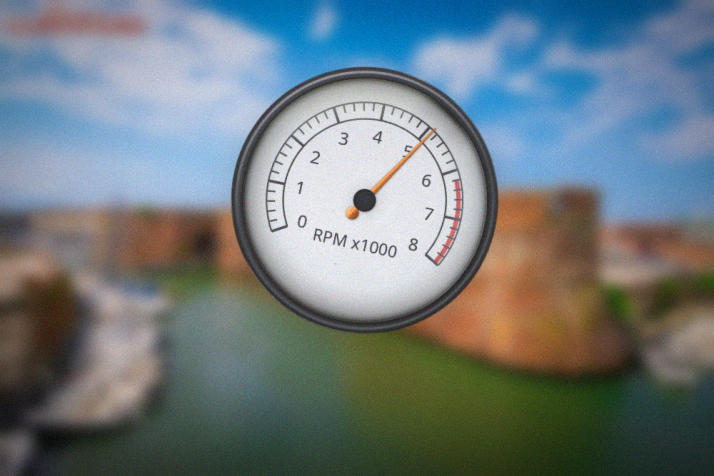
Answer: 5100 rpm
